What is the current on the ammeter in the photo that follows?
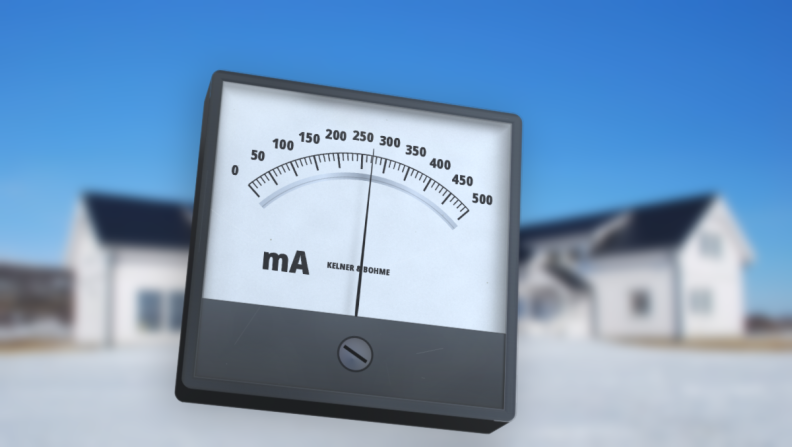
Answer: 270 mA
